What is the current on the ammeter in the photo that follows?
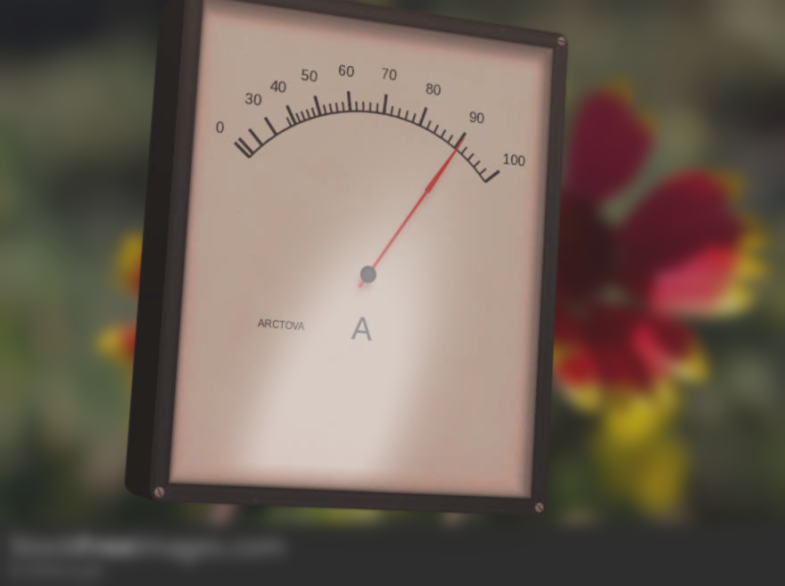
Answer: 90 A
